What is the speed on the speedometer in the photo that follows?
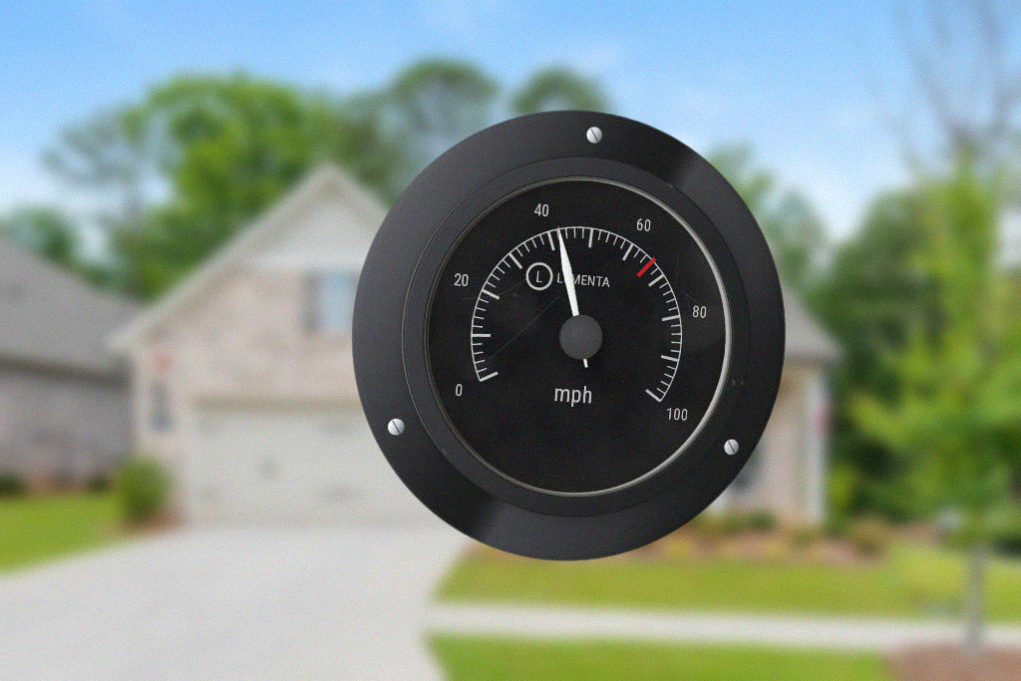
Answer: 42 mph
